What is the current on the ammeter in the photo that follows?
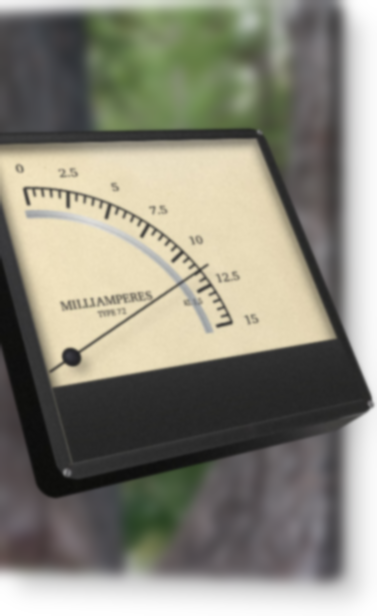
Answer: 11.5 mA
